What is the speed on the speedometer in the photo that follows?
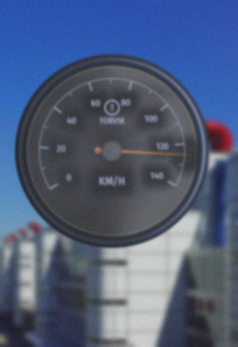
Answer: 125 km/h
